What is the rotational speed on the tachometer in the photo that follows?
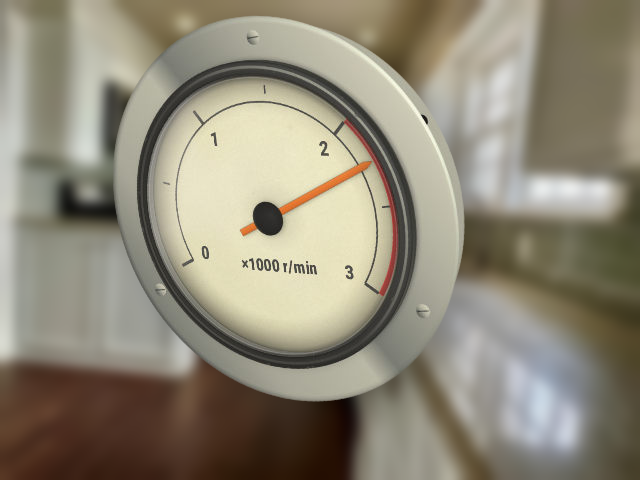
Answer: 2250 rpm
